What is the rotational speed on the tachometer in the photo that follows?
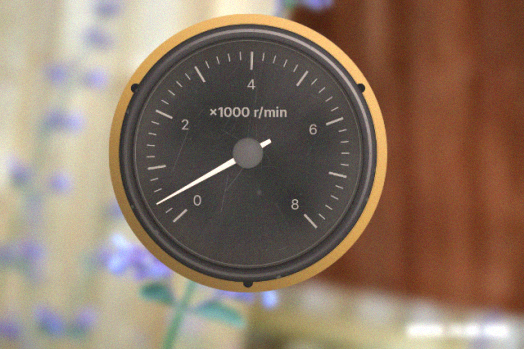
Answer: 400 rpm
